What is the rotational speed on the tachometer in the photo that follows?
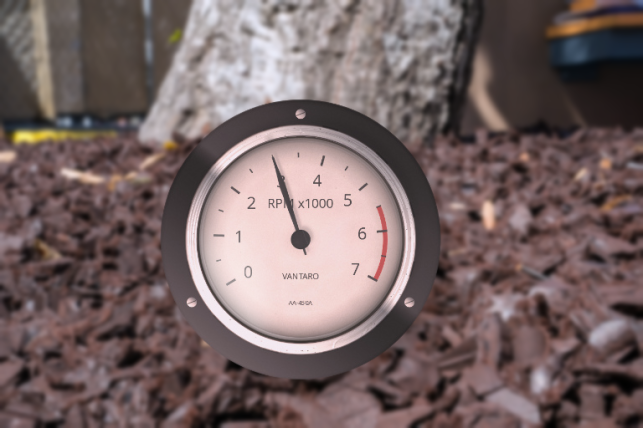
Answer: 3000 rpm
